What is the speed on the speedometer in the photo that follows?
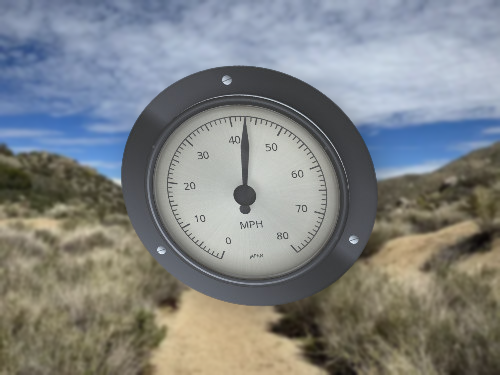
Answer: 43 mph
